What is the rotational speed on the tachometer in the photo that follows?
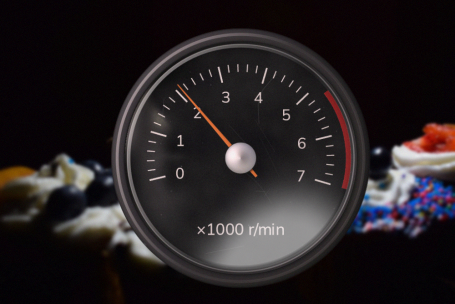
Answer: 2100 rpm
